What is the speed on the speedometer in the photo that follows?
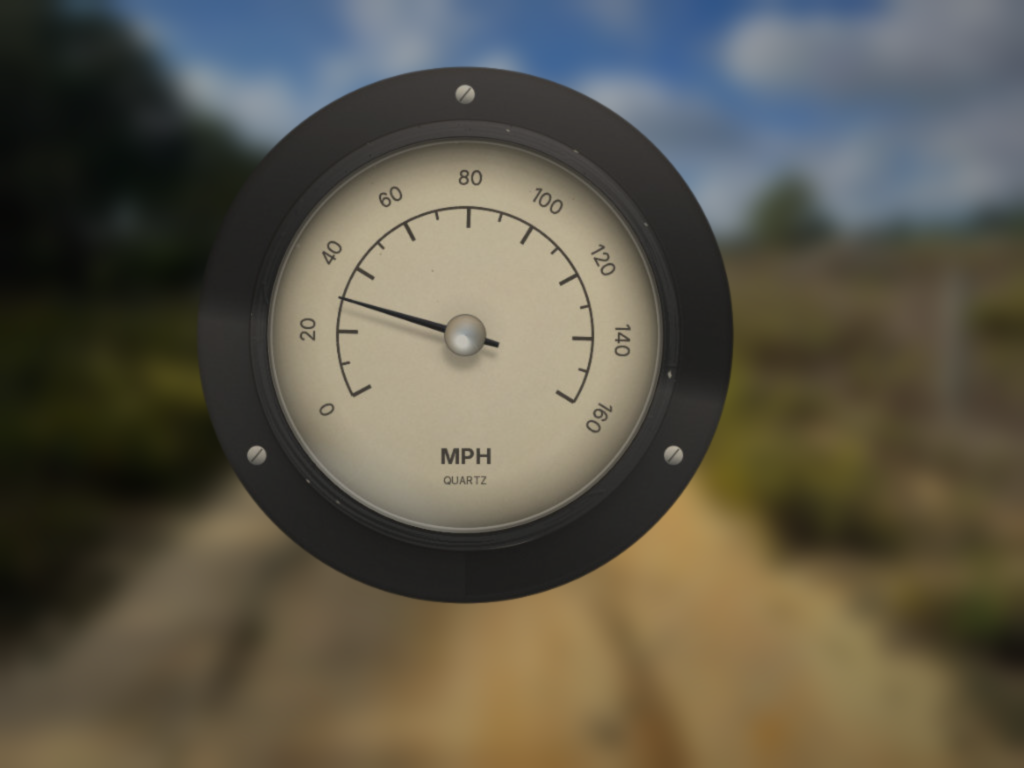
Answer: 30 mph
